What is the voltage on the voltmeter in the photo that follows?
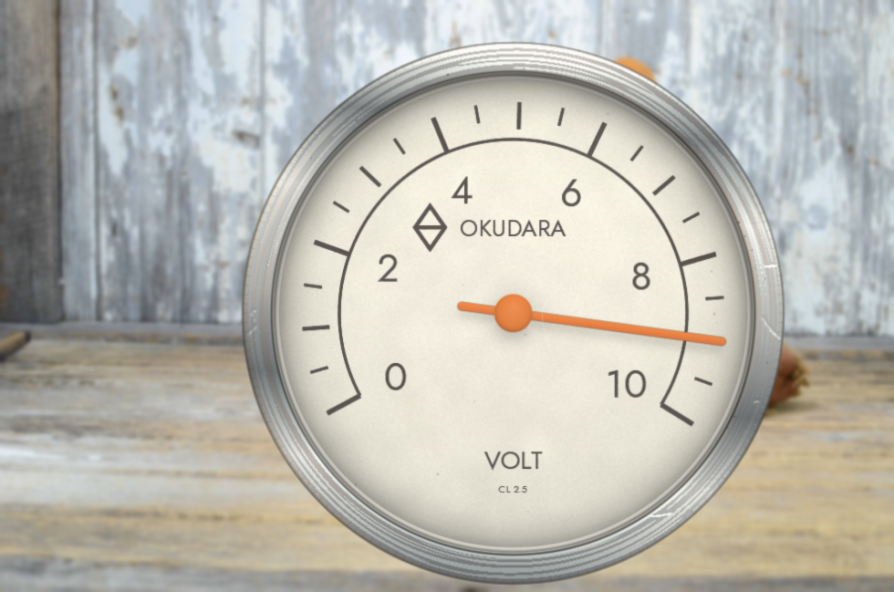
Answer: 9 V
